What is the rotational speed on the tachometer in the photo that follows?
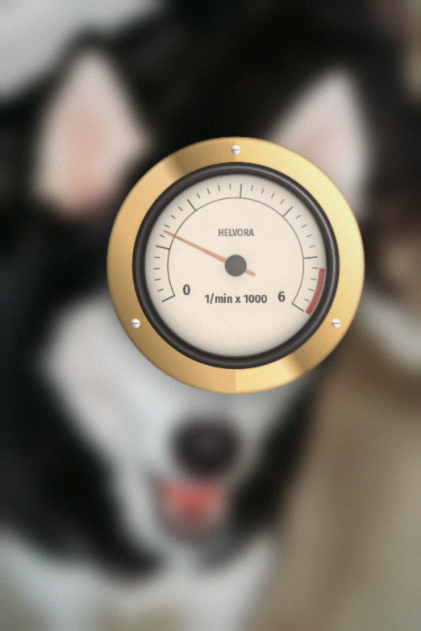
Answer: 1300 rpm
